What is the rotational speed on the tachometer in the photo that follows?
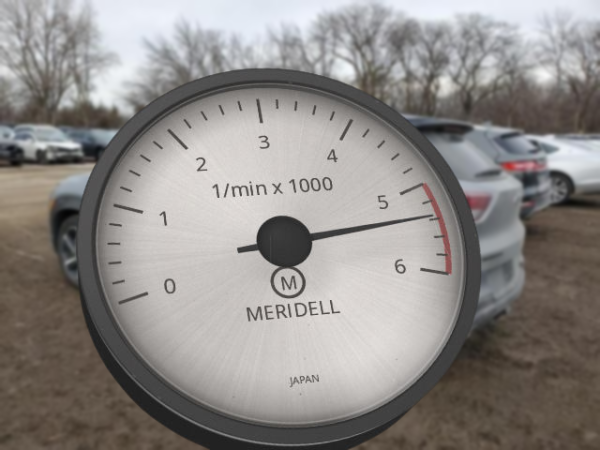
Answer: 5400 rpm
